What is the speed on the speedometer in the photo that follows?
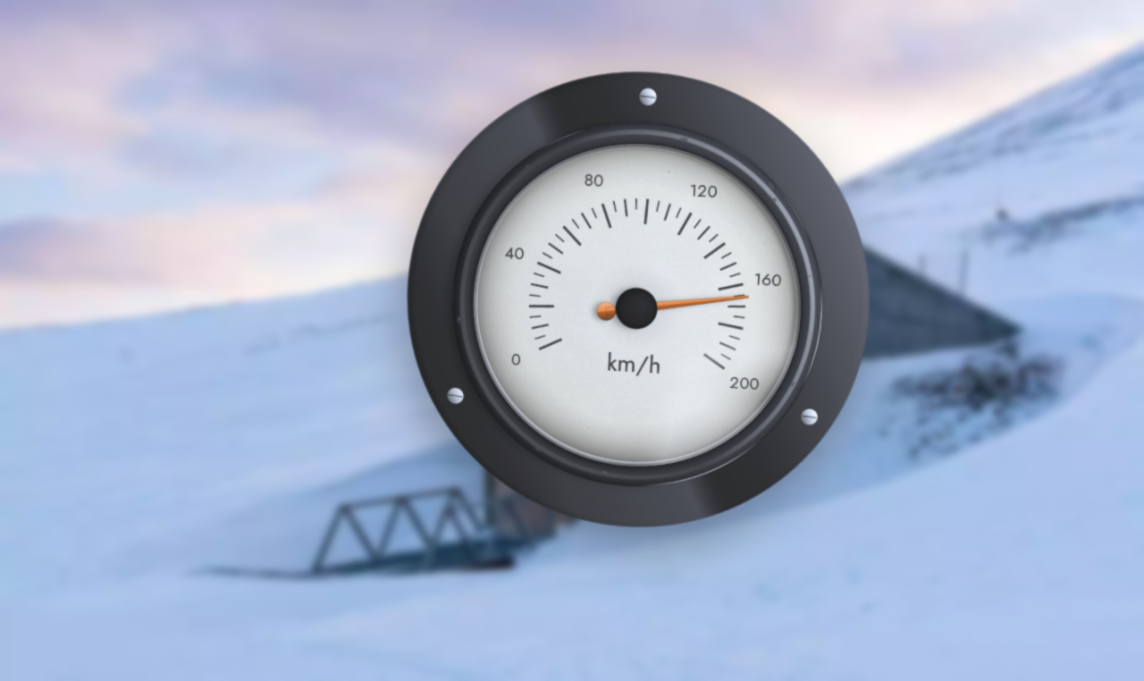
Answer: 165 km/h
